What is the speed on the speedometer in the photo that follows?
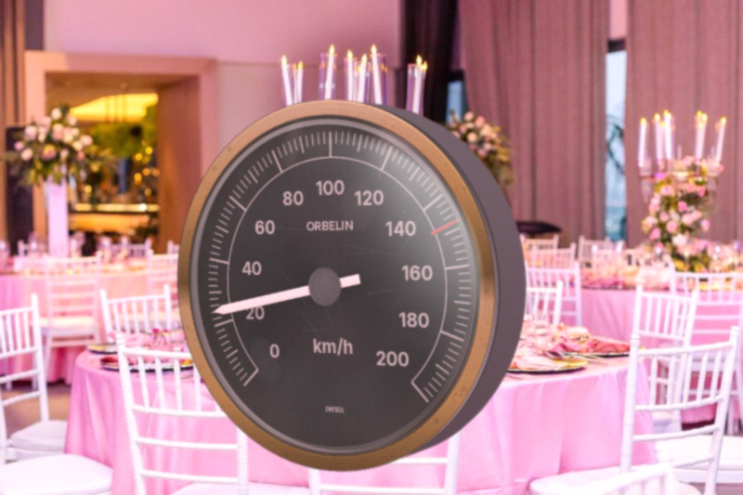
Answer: 24 km/h
